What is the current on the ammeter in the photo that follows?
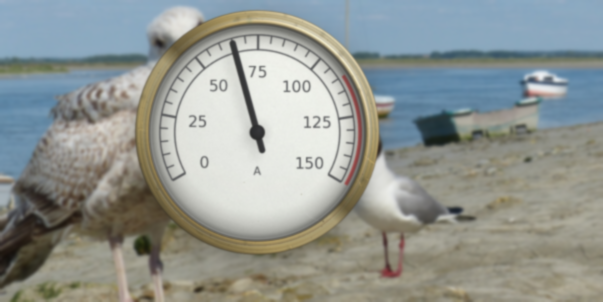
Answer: 65 A
